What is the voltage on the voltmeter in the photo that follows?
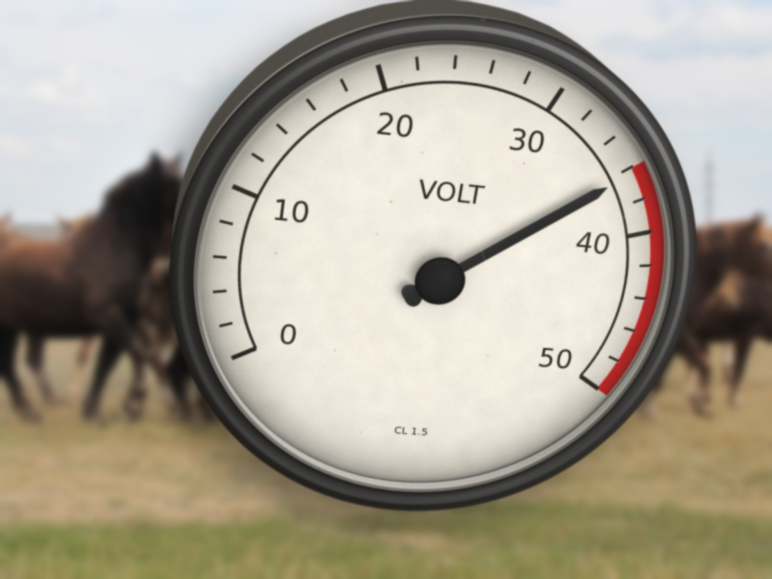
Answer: 36 V
